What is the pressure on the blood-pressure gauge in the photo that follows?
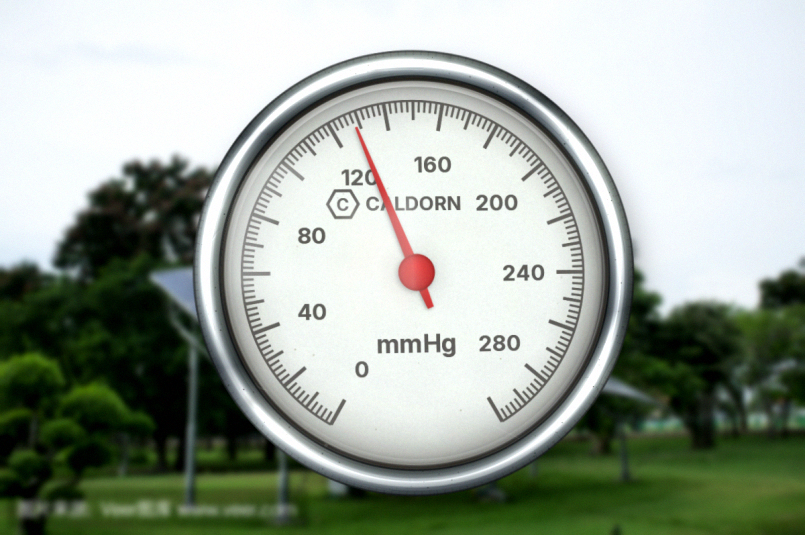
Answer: 128 mmHg
